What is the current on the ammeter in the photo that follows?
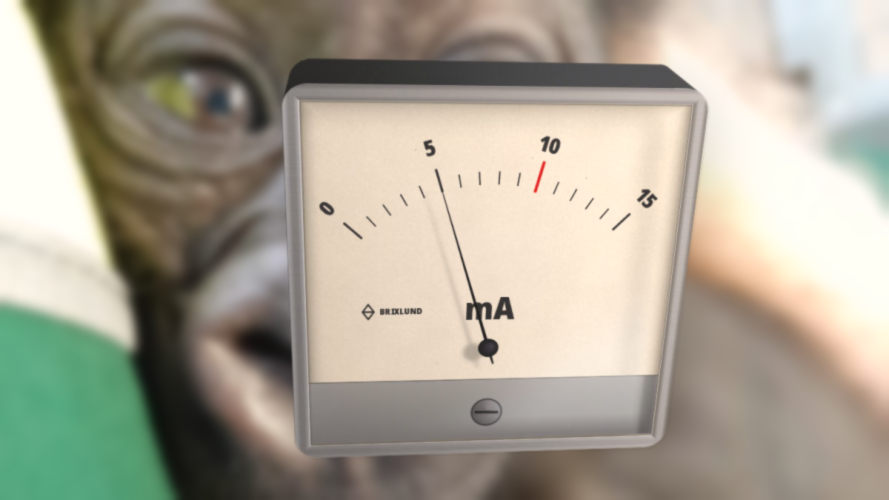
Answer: 5 mA
